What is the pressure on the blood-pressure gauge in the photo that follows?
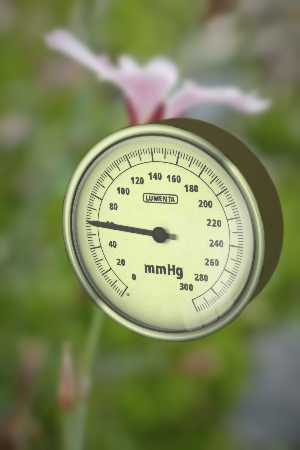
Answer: 60 mmHg
